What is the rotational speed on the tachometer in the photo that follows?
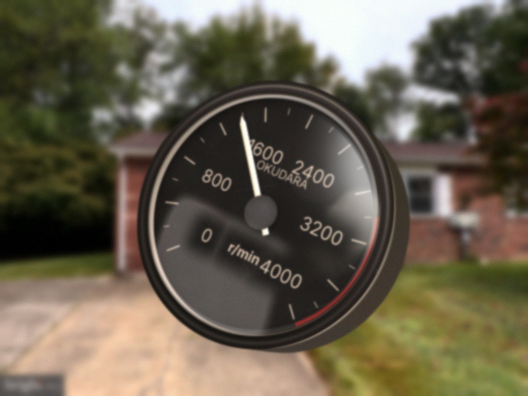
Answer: 1400 rpm
